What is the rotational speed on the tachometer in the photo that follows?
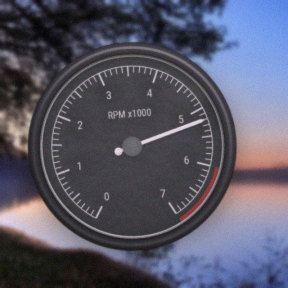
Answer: 5200 rpm
